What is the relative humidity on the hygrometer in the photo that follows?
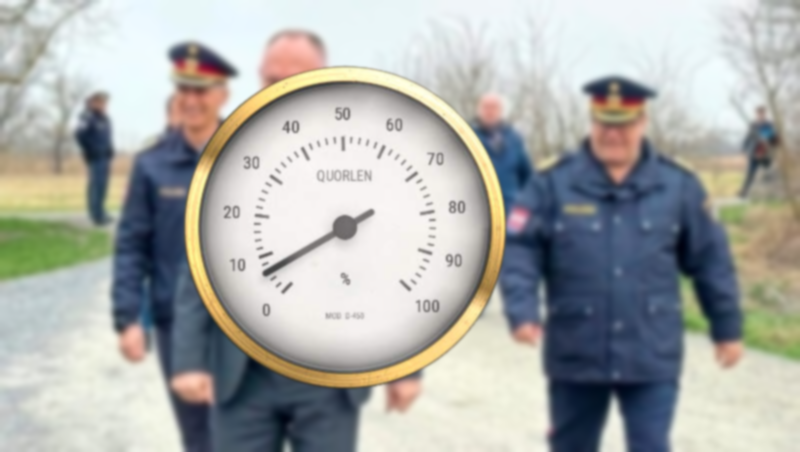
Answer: 6 %
